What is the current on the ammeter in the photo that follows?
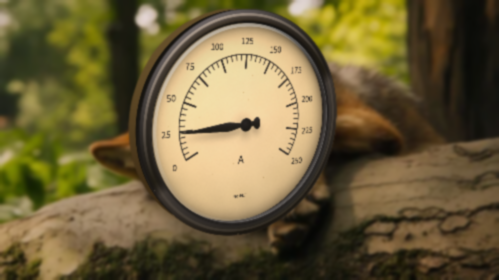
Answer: 25 A
